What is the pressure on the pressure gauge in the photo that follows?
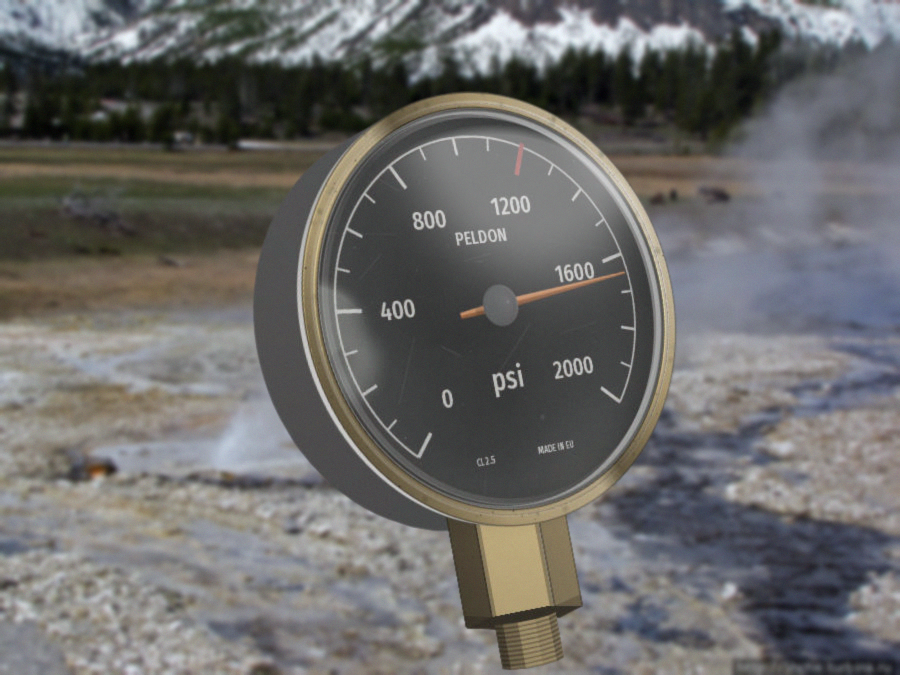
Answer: 1650 psi
